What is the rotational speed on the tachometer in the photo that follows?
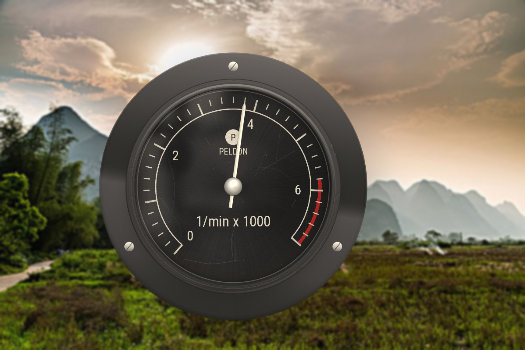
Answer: 3800 rpm
